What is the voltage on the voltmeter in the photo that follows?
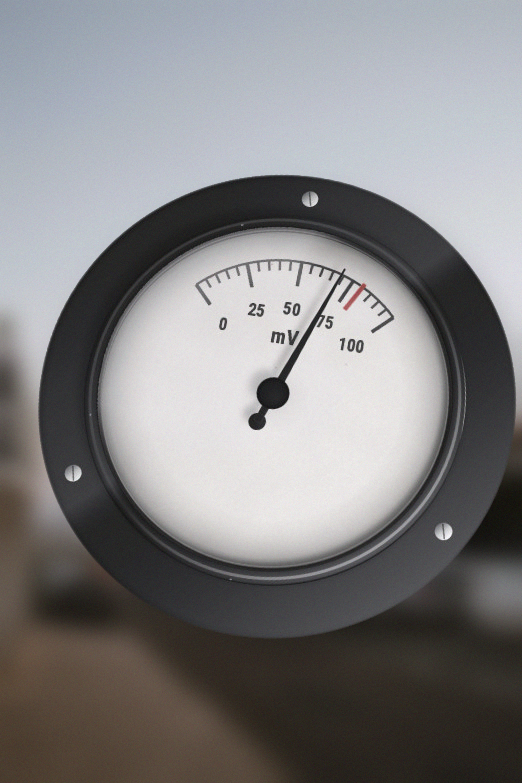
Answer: 70 mV
